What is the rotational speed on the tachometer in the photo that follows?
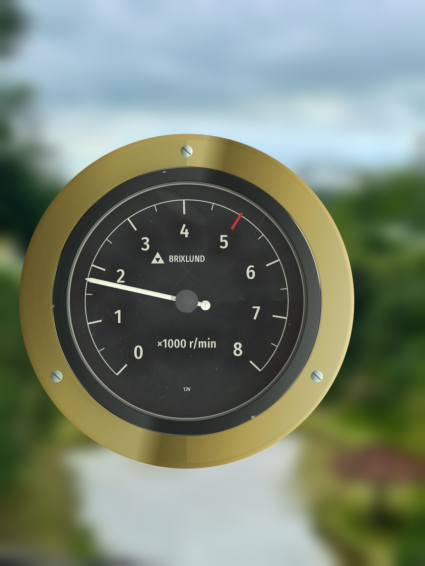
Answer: 1750 rpm
